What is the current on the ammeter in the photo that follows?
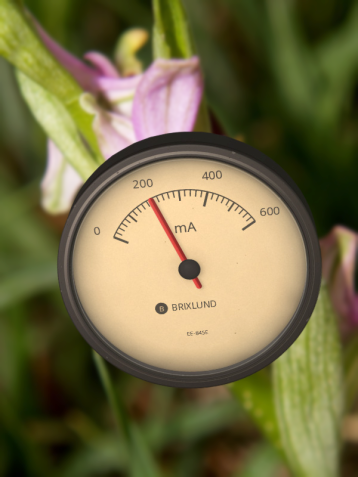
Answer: 200 mA
